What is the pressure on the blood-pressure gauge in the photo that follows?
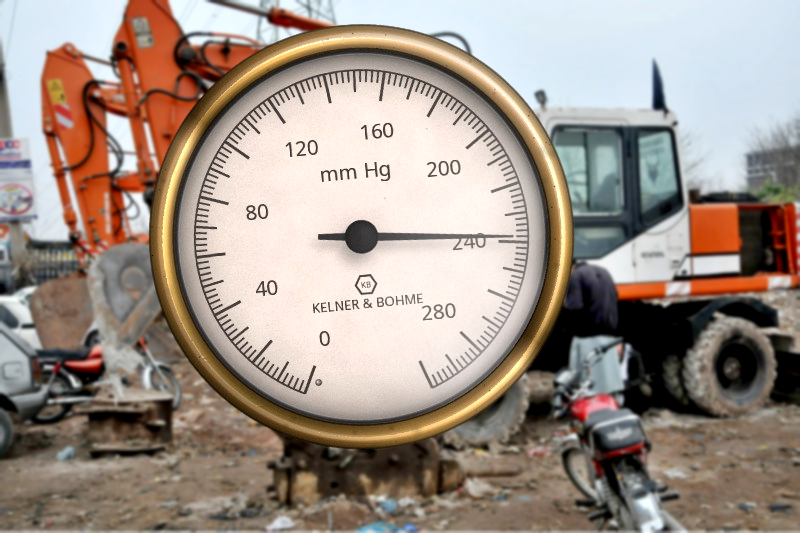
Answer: 238 mmHg
